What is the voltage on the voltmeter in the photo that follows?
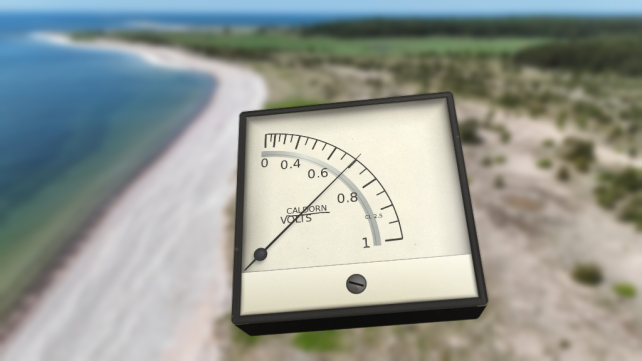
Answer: 0.7 V
